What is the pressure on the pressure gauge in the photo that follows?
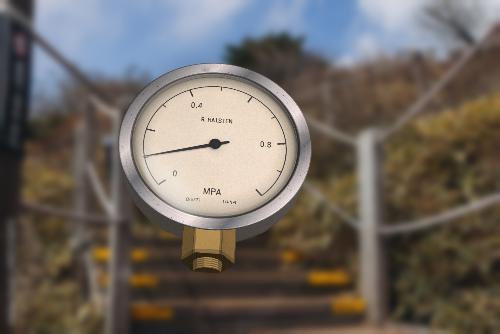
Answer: 0.1 MPa
